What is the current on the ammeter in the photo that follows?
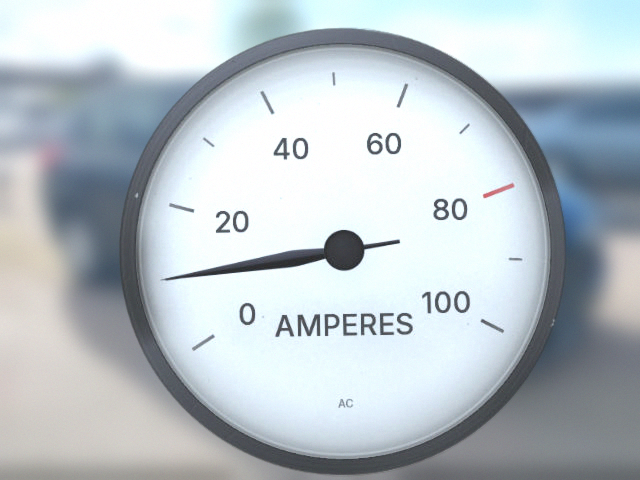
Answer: 10 A
